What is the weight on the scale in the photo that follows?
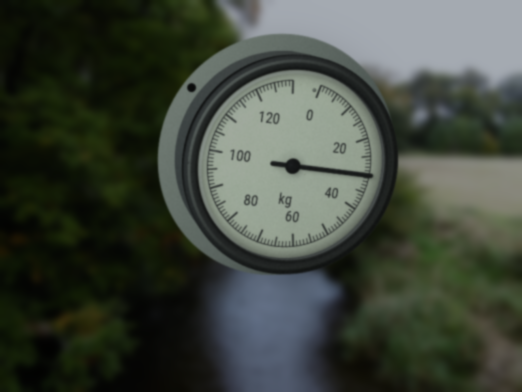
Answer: 30 kg
